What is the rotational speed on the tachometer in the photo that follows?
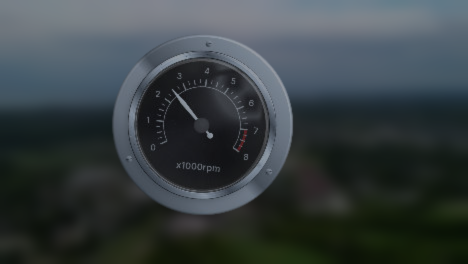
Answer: 2500 rpm
